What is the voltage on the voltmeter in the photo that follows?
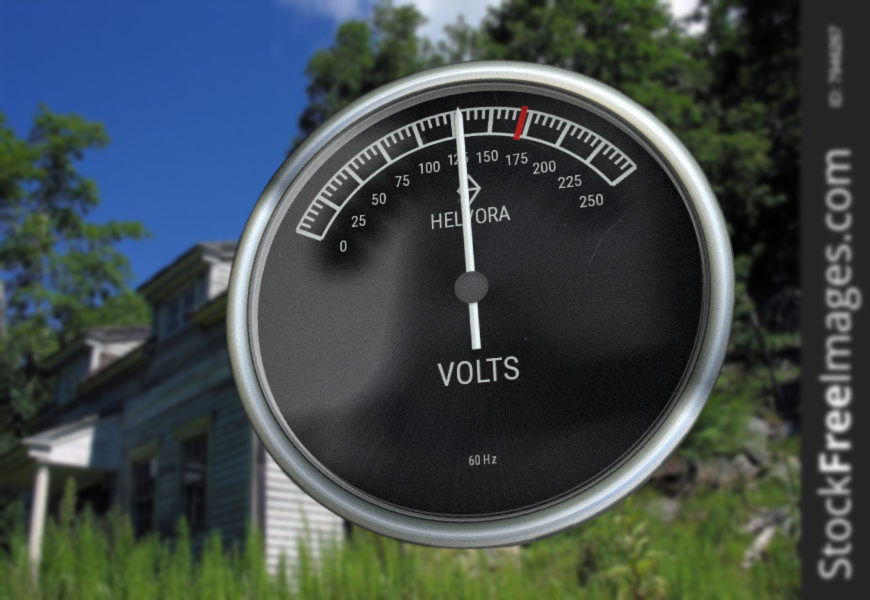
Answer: 130 V
